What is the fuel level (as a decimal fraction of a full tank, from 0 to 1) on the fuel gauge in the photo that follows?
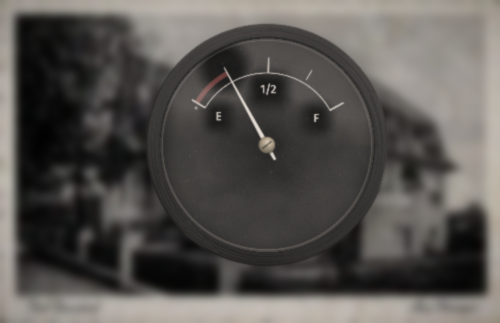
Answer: 0.25
